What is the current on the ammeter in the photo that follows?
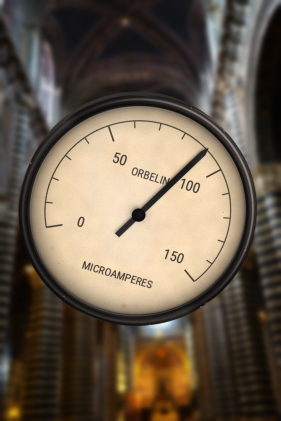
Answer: 90 µA
